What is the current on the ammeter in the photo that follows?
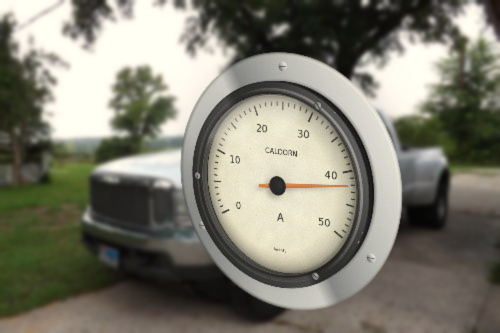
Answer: 42 A
